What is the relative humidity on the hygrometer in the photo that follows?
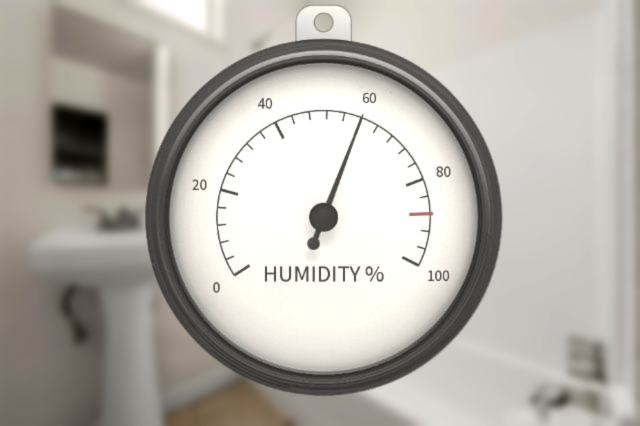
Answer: 60 %
